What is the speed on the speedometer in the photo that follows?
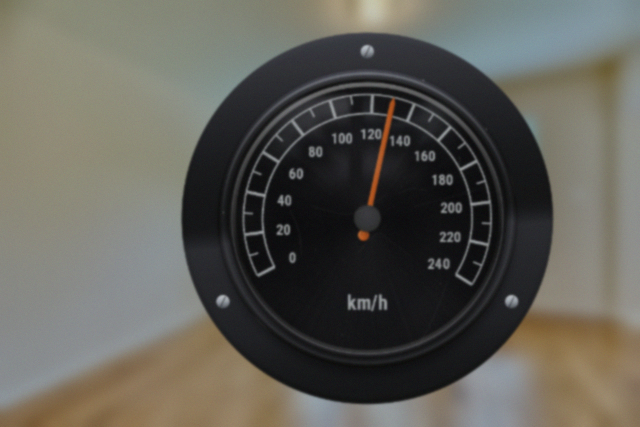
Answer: 130 km/h
